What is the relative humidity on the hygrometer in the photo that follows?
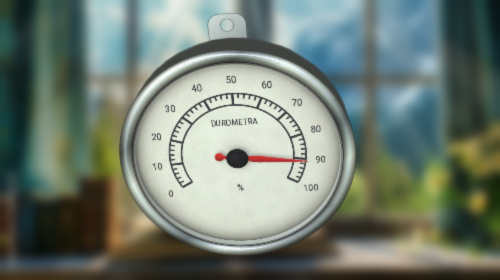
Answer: 90 %
